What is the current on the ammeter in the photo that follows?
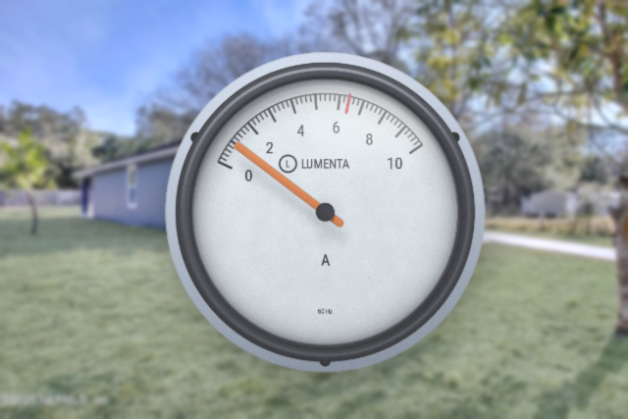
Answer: 1 A
